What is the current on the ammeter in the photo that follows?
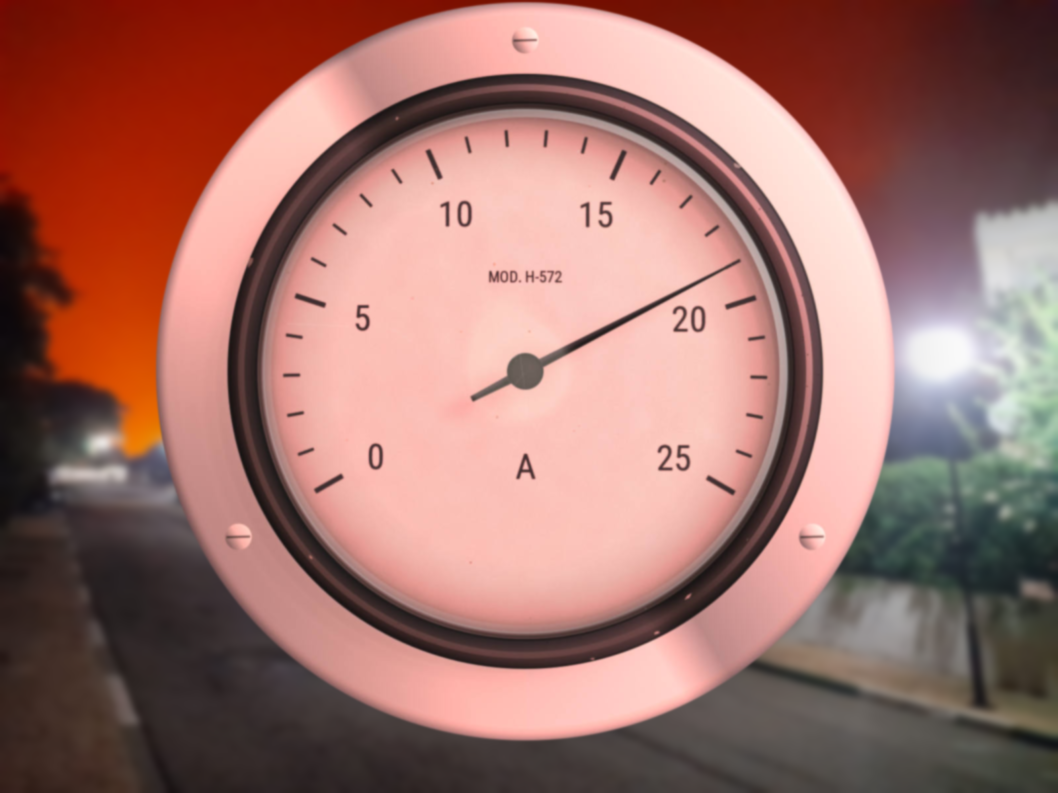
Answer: 19 A
